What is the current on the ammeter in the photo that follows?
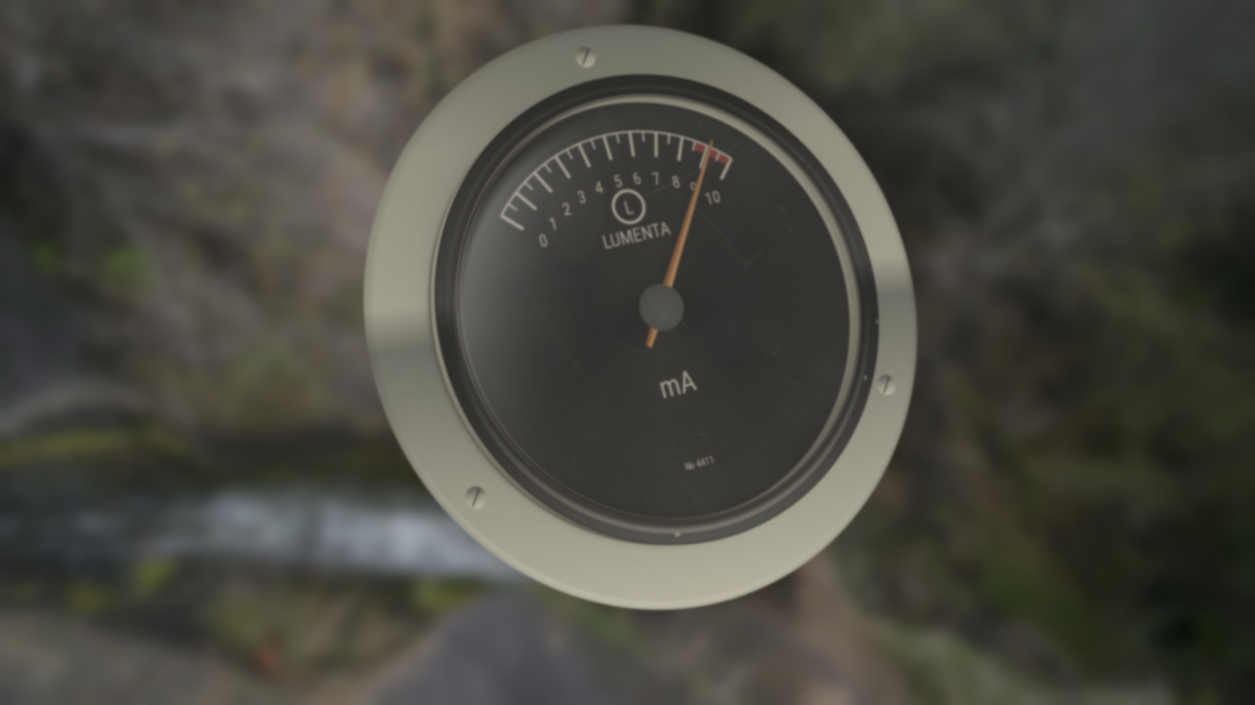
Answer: 9 mA
